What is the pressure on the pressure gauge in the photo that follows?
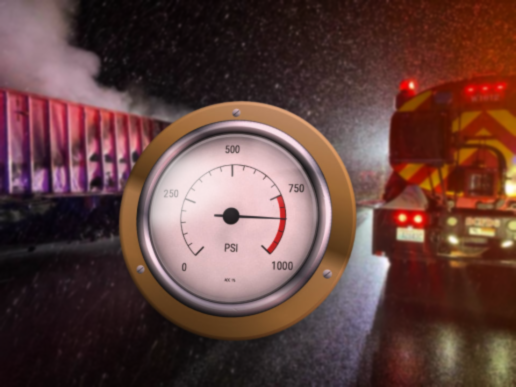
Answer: 850 psi
